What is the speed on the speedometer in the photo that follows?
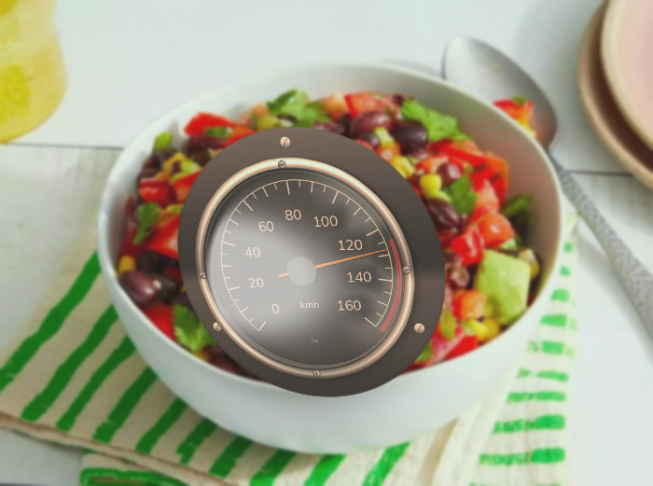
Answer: 127.5 km/h
